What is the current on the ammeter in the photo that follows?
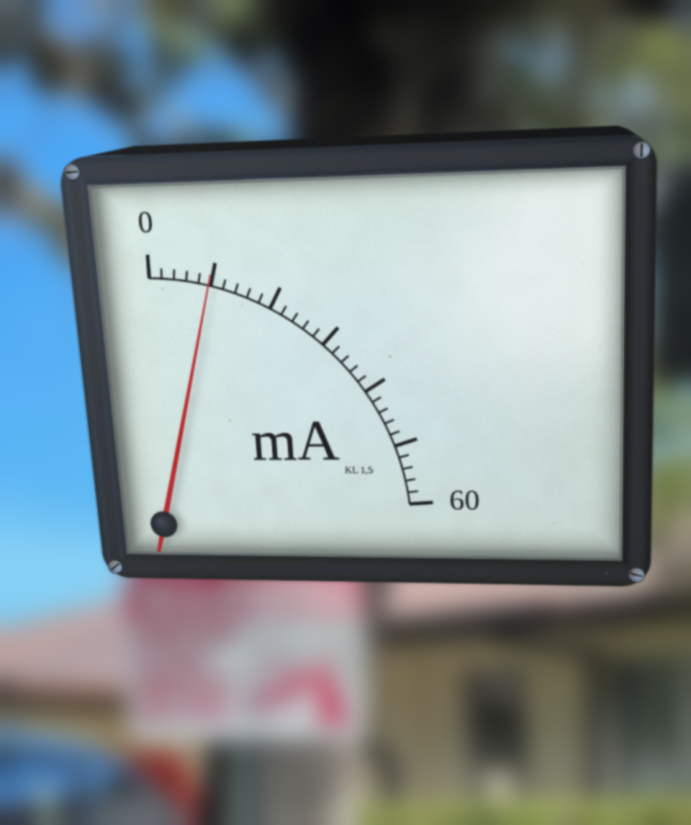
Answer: 10 mA
